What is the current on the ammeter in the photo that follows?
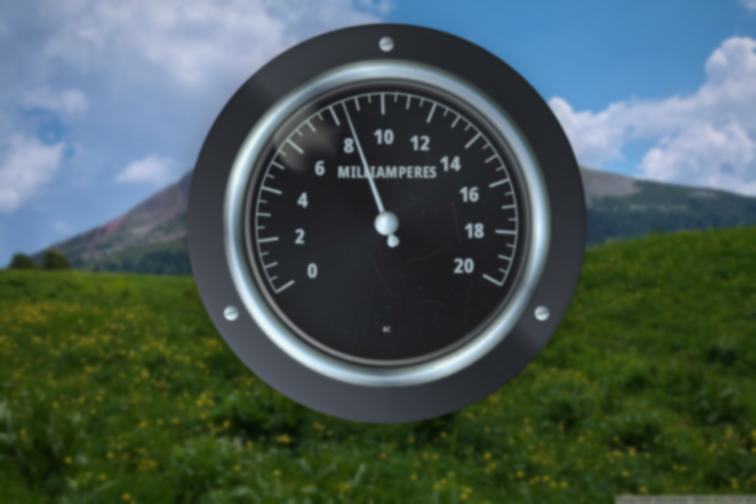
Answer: 8.5 mA
